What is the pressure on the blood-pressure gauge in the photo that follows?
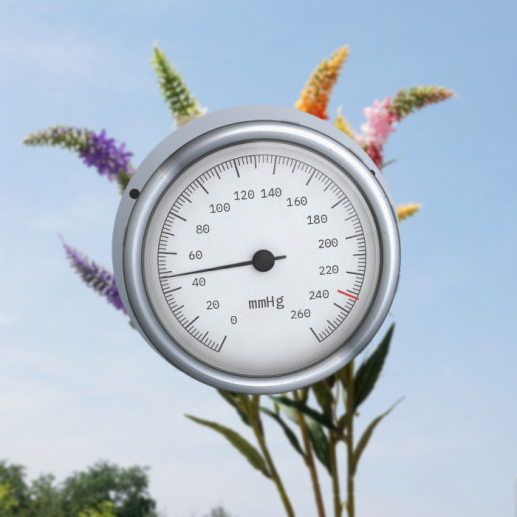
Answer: 48 mmHg
